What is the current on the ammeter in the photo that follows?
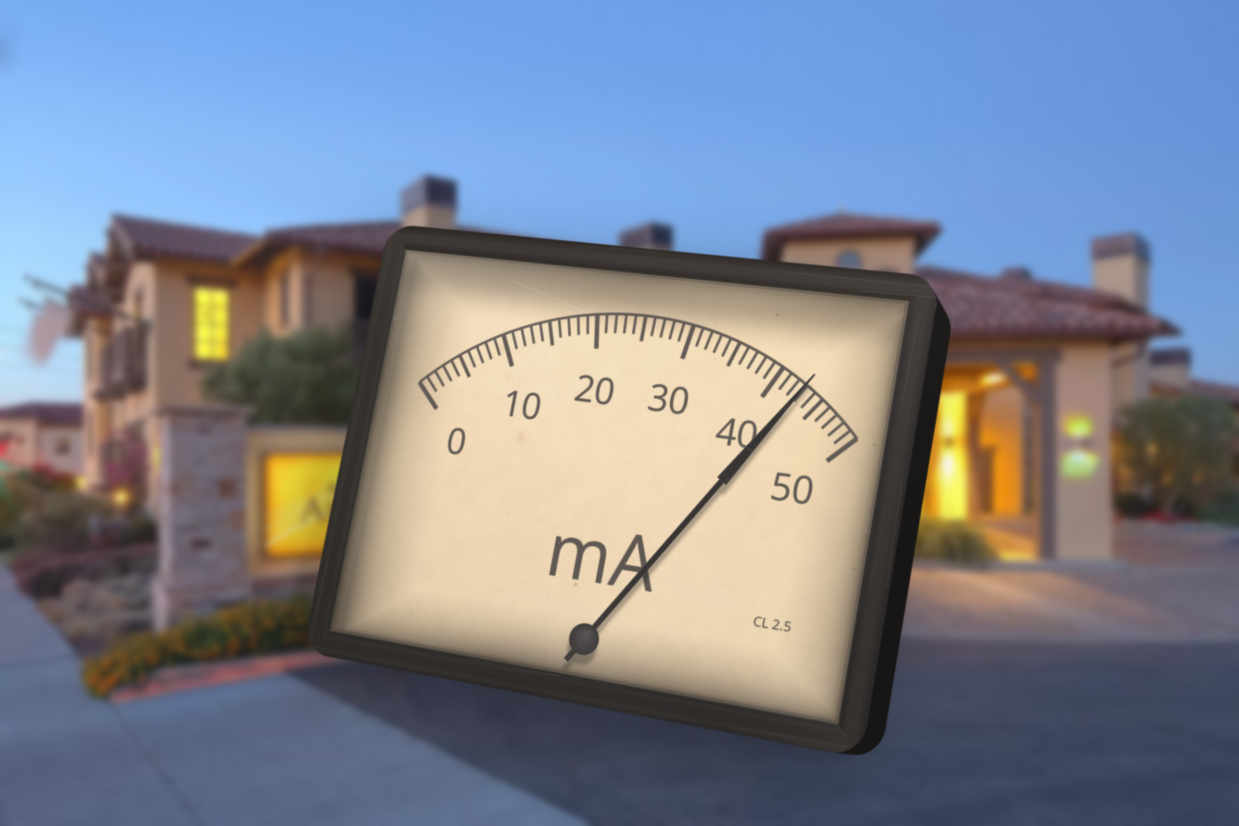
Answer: 43 mA
